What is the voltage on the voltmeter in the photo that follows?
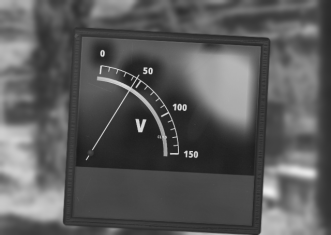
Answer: 45 V
